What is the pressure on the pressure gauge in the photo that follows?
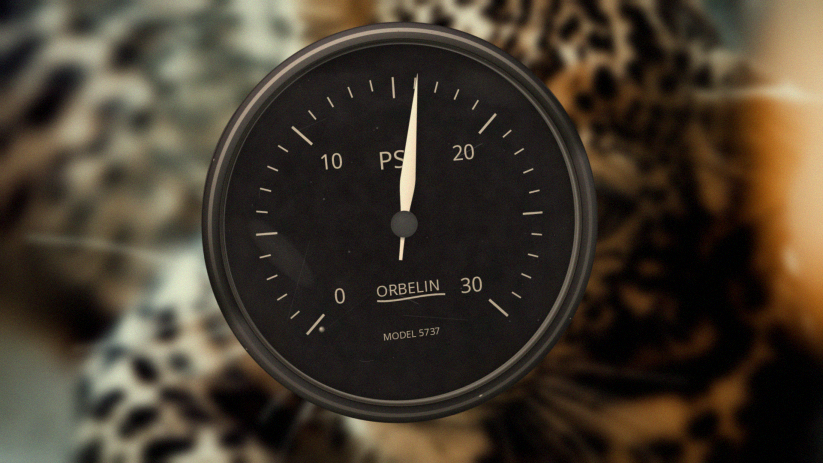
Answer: 16 psi
